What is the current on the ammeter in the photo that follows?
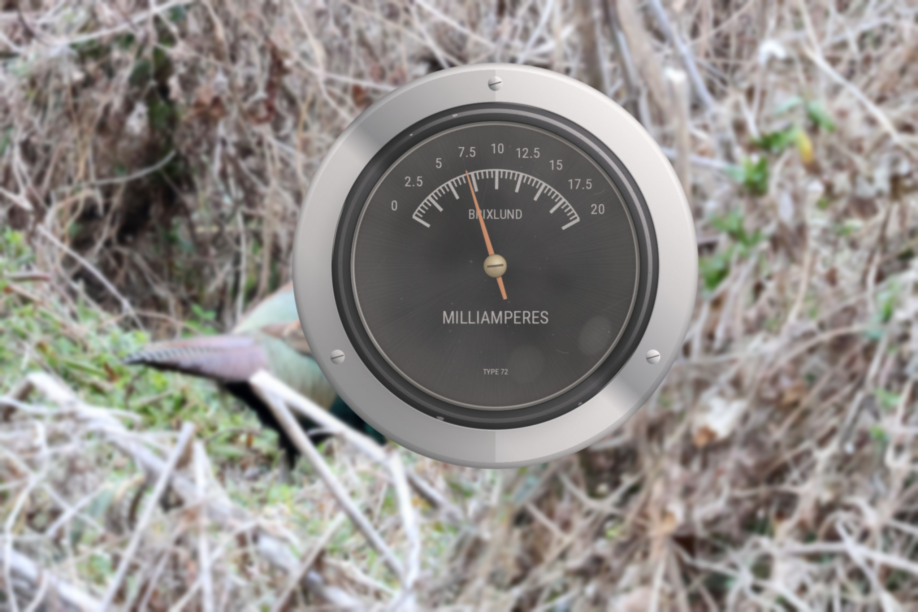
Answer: 7 mA
